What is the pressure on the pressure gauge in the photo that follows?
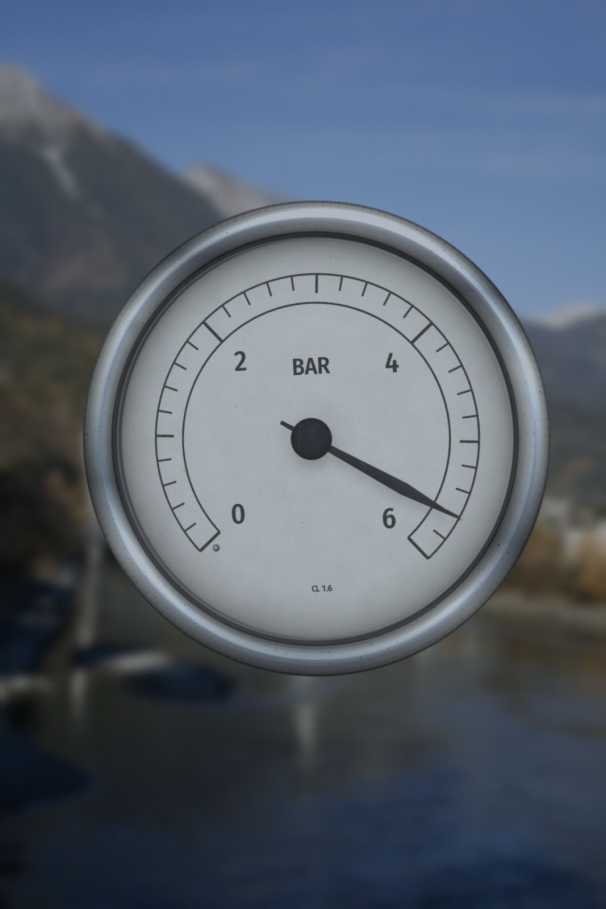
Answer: 5.6 bar
